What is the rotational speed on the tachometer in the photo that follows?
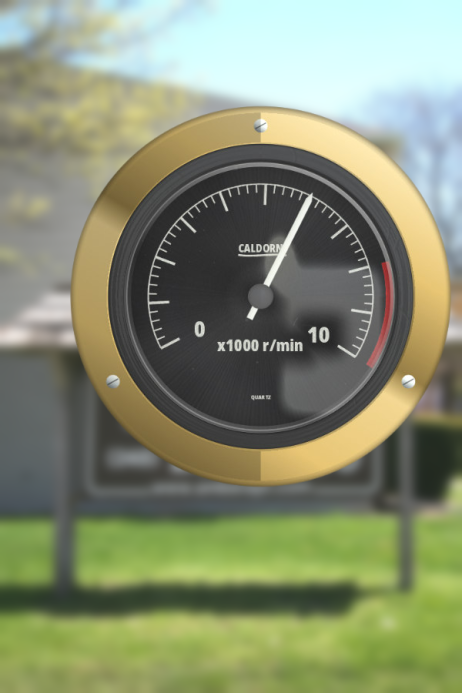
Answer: 6000 rpm
